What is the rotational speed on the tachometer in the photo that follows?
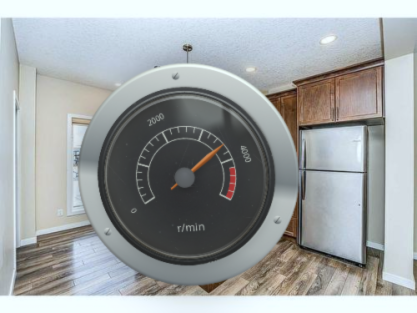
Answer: 3600 rpm
